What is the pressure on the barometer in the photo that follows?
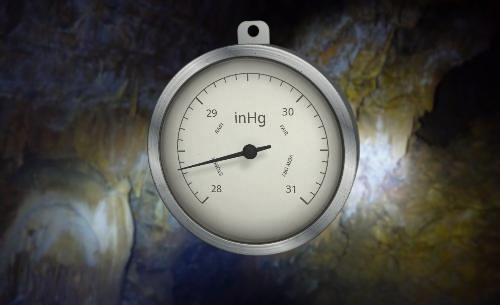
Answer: 28.35 inHg
